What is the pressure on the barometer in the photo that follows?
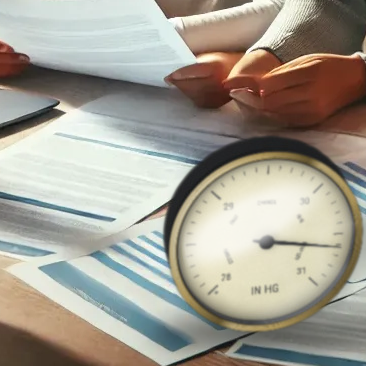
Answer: 30.6 inHg
